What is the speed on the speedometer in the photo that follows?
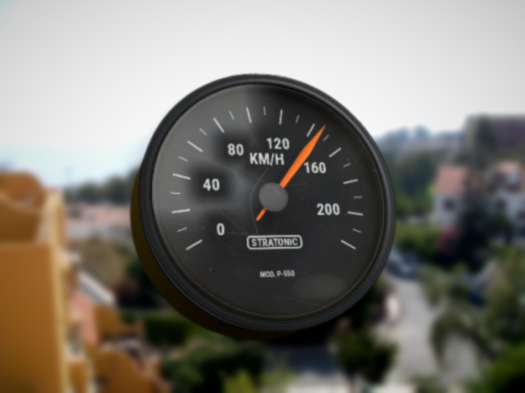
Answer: 145 km/h
